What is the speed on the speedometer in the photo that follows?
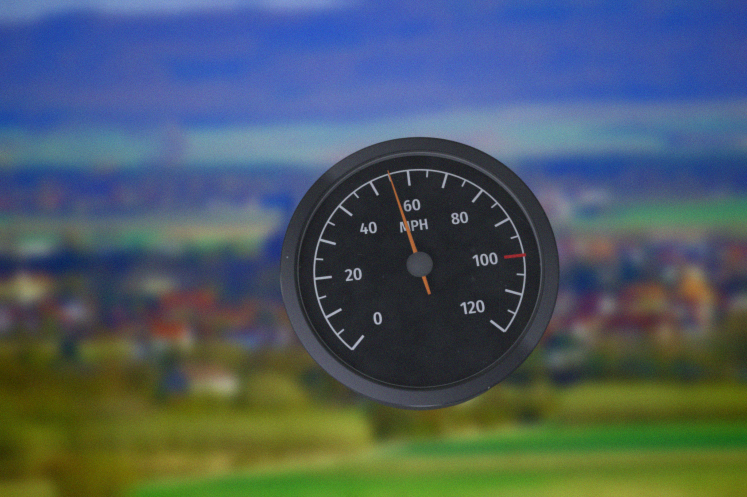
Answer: 55 mph
